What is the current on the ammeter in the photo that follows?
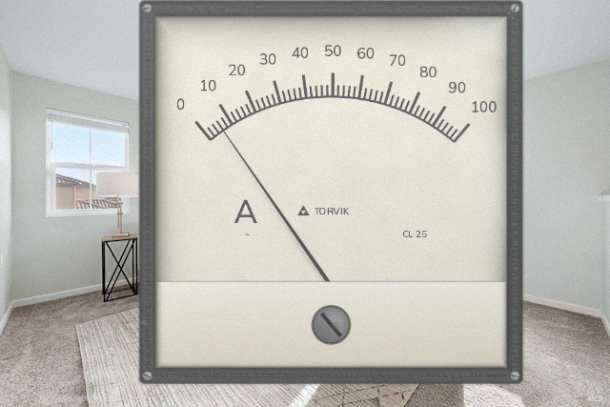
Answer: 6 A
